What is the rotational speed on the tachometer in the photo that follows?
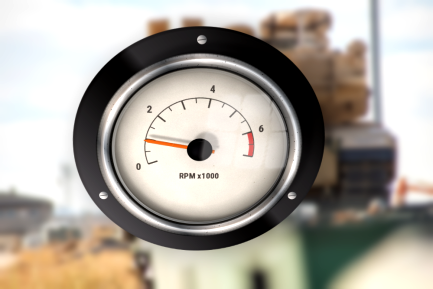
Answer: 1000 rpm
